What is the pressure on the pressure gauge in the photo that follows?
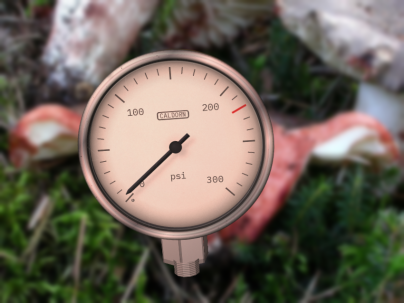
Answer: 5 psi
